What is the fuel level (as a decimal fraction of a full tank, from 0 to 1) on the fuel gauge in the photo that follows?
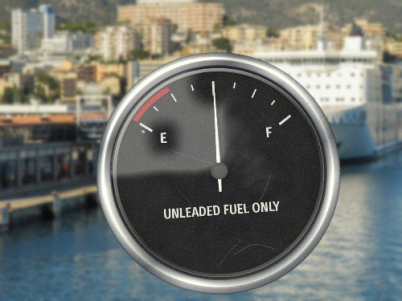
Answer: 0.5
